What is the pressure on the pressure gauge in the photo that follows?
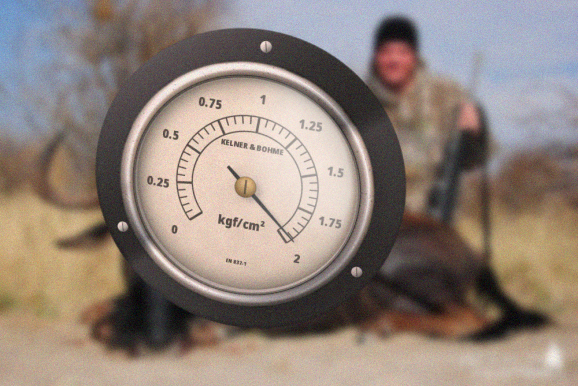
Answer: 1.95 kg/cm²
